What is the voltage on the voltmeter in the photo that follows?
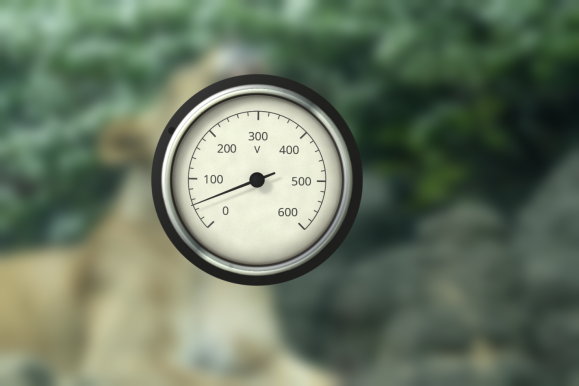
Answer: 50 V
